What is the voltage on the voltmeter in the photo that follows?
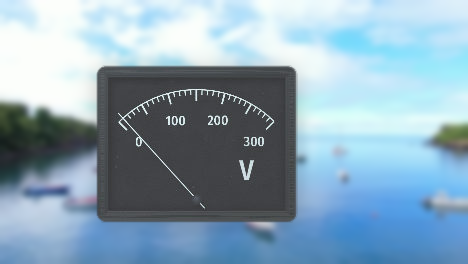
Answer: 10 V
